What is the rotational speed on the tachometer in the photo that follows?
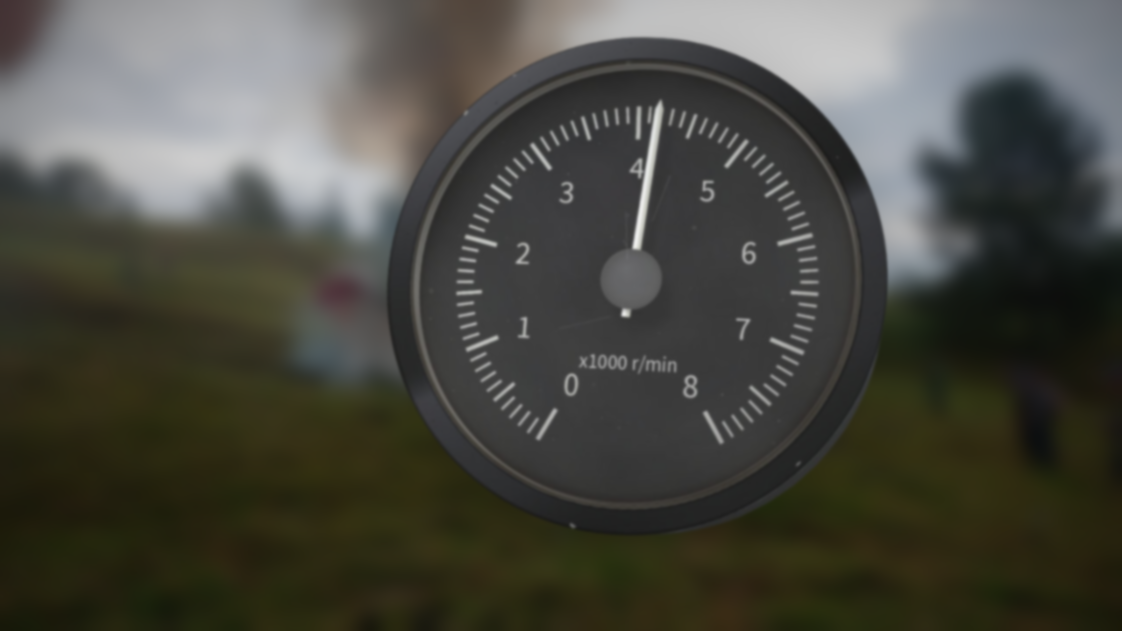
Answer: 4200 rpm
